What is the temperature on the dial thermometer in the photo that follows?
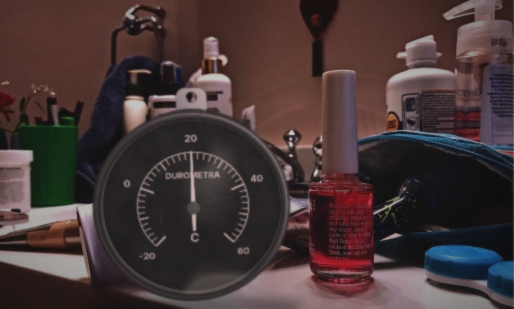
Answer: 20 °C
